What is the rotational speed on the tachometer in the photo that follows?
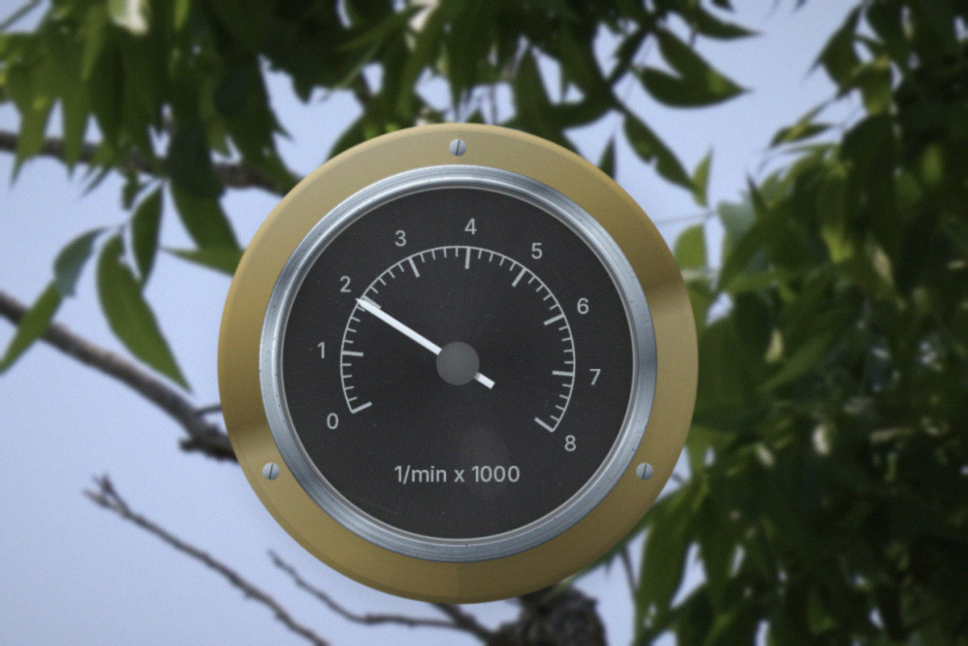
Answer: 1900 rpm
